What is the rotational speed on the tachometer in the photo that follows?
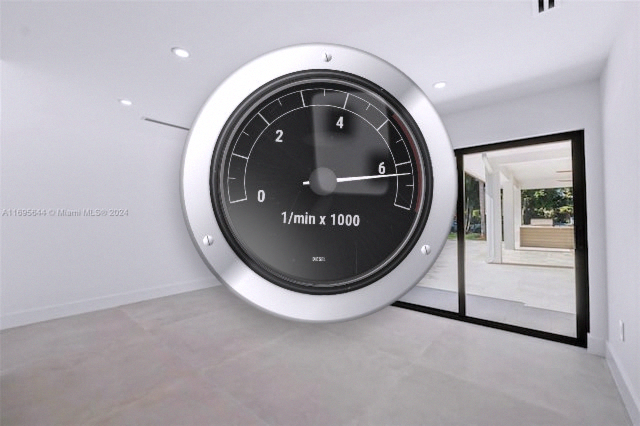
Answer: 6250 rpm
